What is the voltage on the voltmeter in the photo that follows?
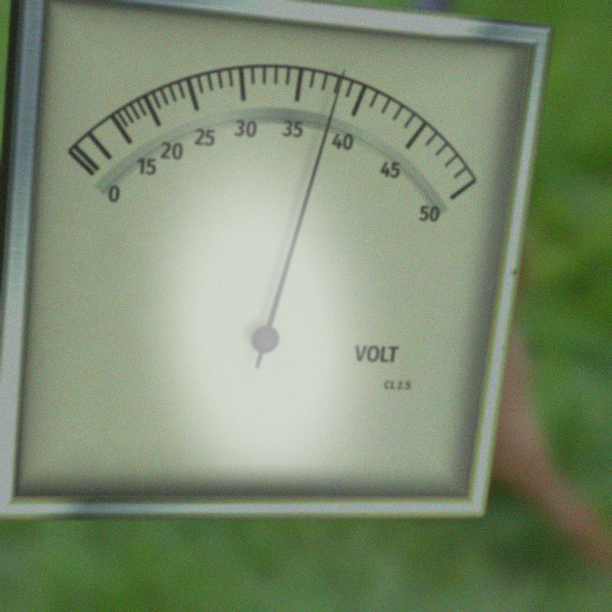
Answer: 38 V
